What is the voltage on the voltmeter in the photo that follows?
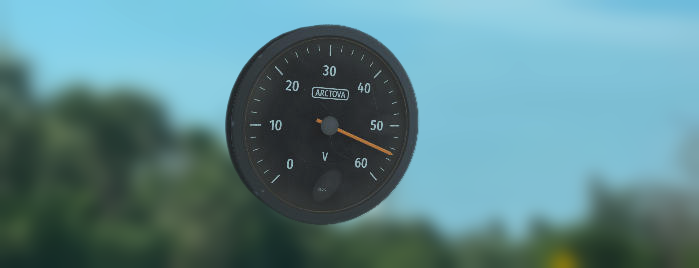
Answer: 55 V
